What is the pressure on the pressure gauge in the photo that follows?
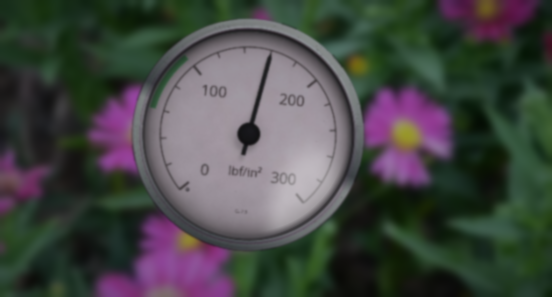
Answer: 160 psi
